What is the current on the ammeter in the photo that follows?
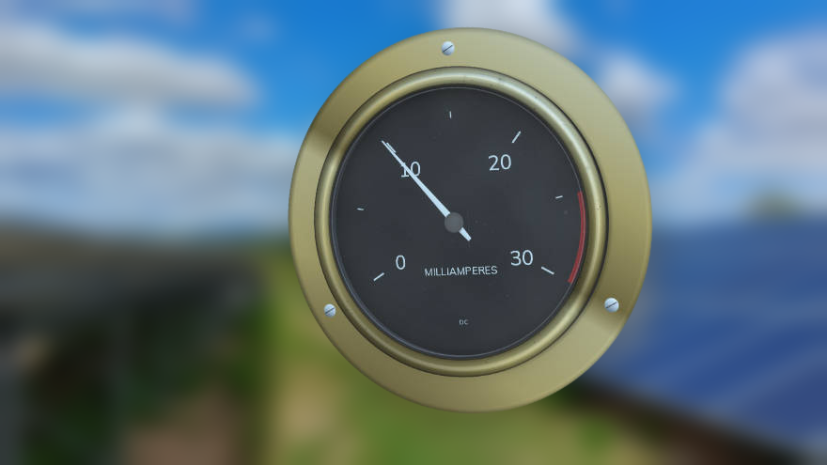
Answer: 10 mA
